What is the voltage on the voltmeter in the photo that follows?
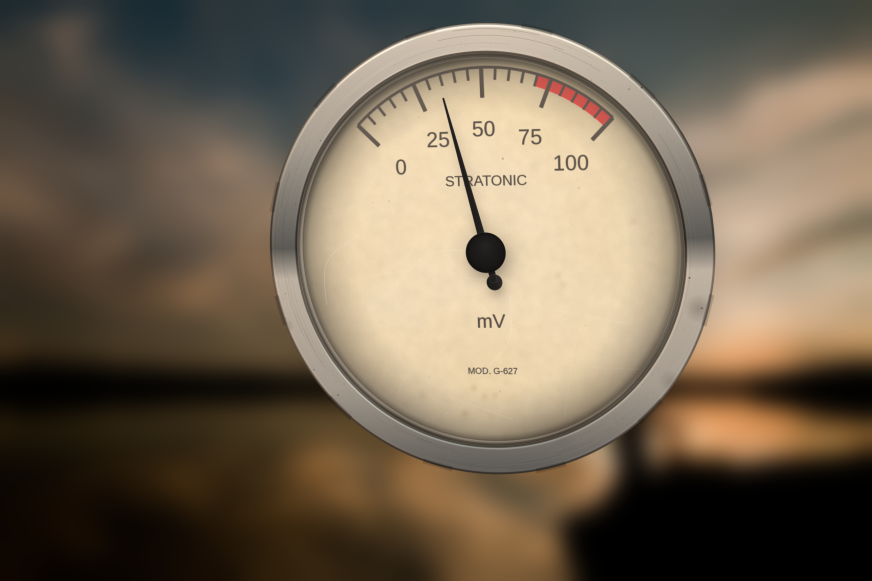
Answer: 35 mV
